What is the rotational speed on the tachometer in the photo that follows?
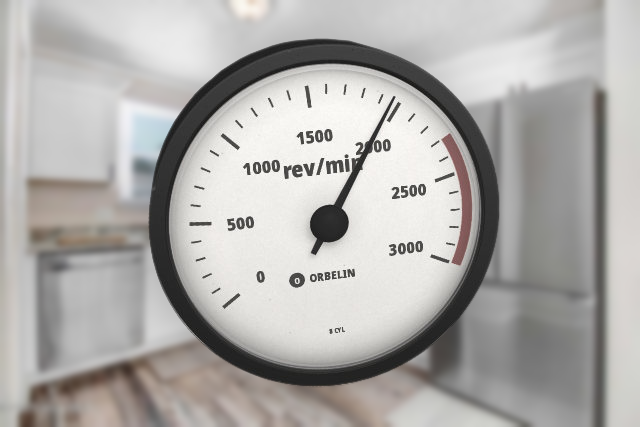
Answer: 1950 rpm
